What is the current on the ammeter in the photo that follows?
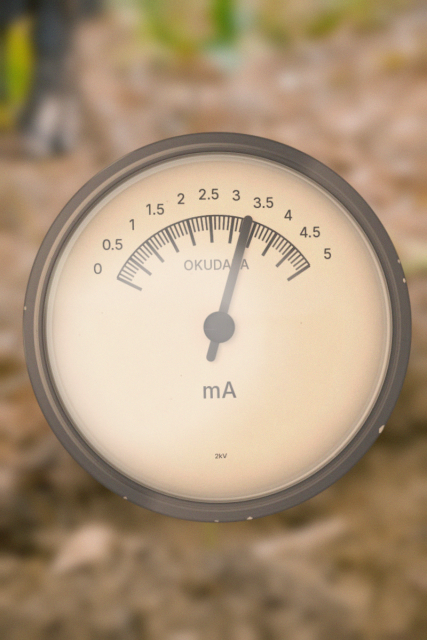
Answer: 3.3 mA
